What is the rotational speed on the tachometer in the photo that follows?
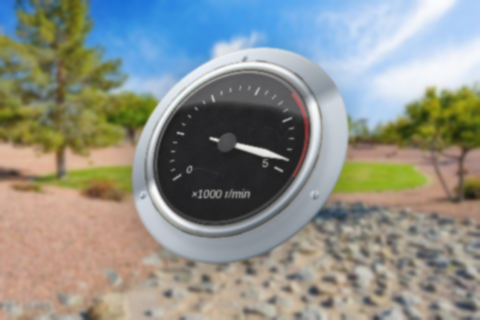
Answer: 4800 rpm
